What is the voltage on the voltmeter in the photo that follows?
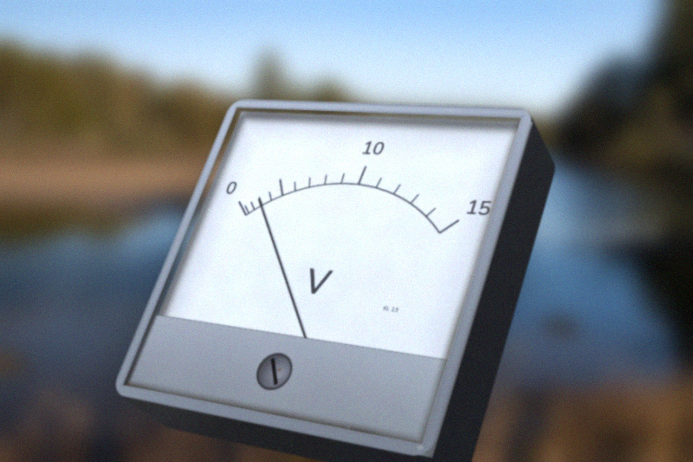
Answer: 3 V
